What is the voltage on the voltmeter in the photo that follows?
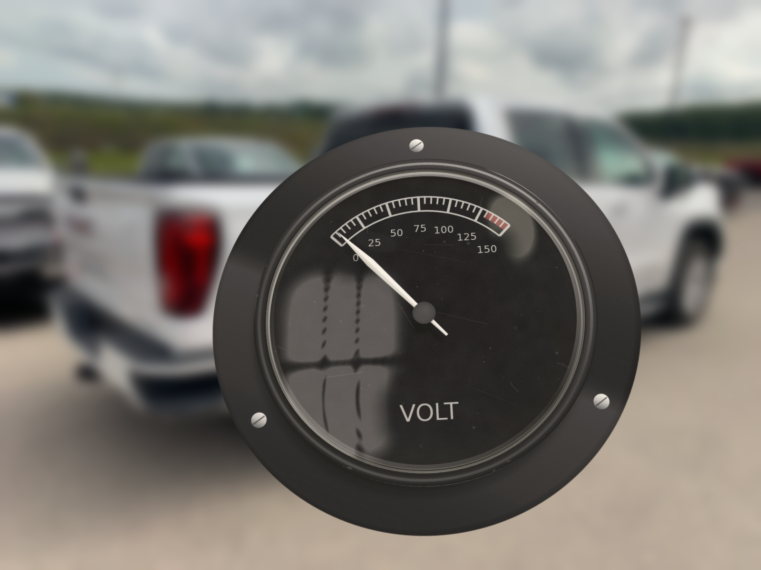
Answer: 5 V
